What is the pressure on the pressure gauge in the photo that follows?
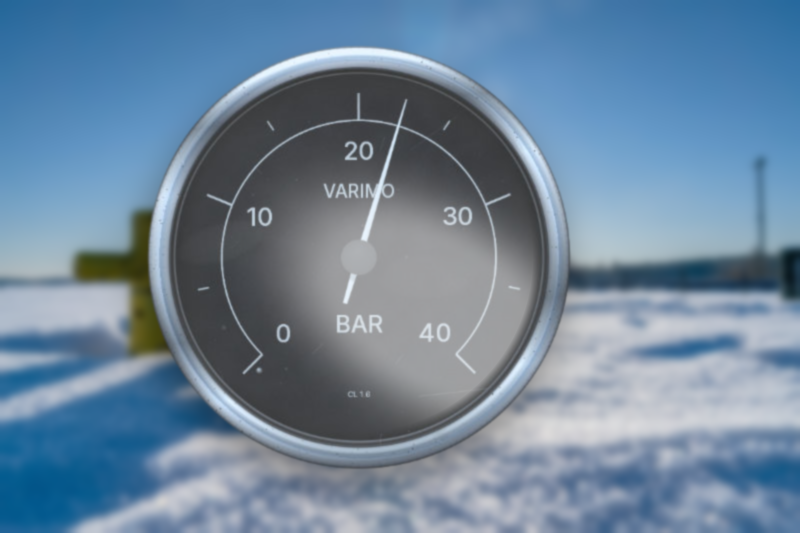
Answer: 22.5 bar
